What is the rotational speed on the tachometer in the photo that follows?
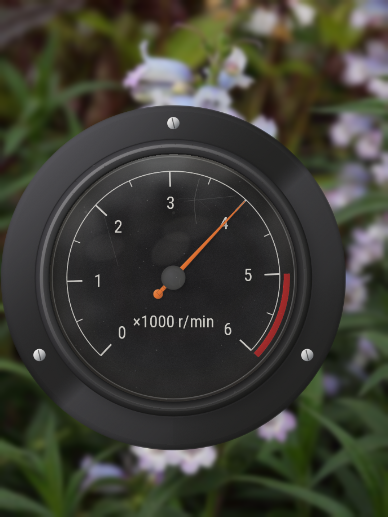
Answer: 4000 rpm
